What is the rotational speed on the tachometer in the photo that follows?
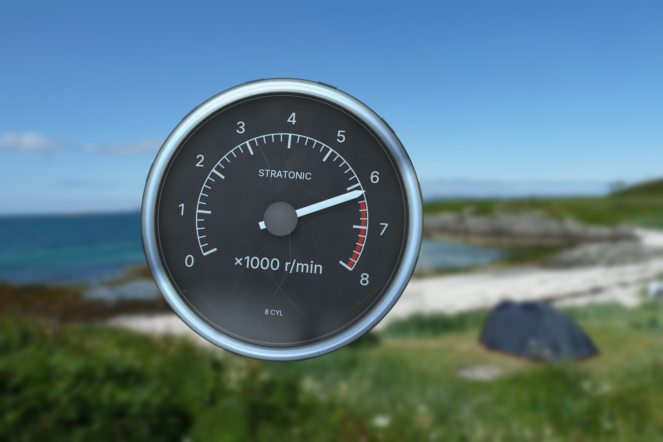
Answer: 6200 rpm
